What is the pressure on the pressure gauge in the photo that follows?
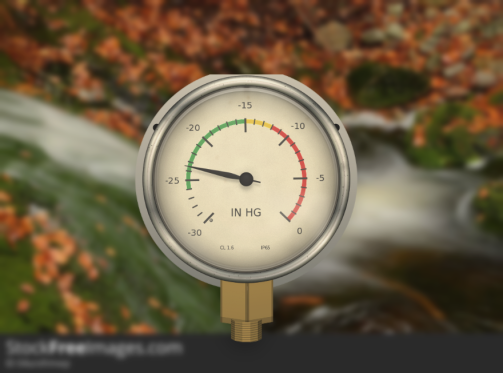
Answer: -23.5 inHg
